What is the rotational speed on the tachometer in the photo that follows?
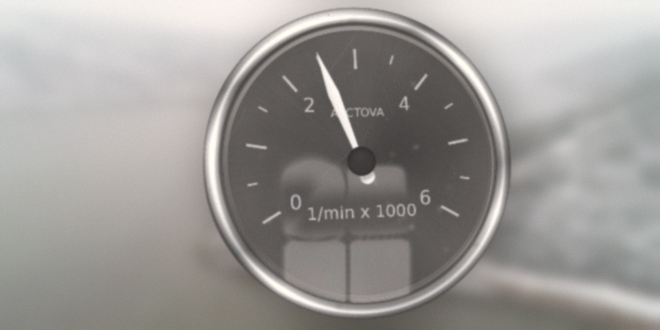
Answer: 2500 rpm
